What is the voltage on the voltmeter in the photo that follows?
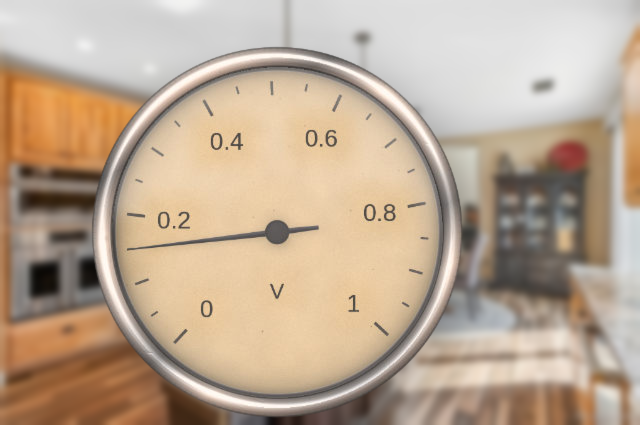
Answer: 0.15 V
